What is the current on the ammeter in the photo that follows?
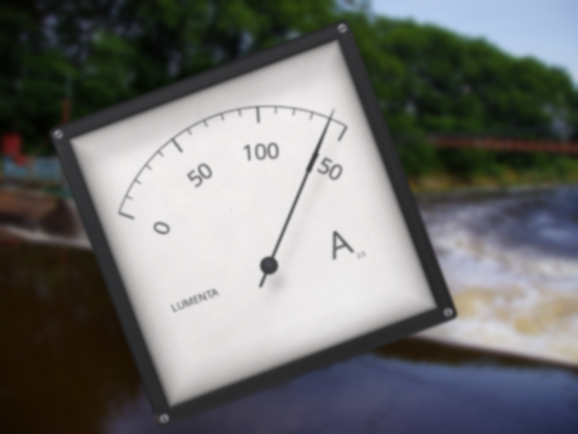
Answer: 140 A
